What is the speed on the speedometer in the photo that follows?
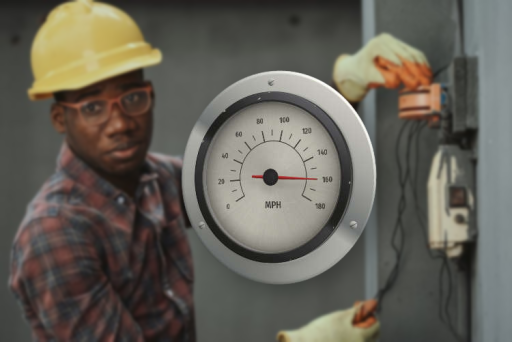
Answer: 160 mph
